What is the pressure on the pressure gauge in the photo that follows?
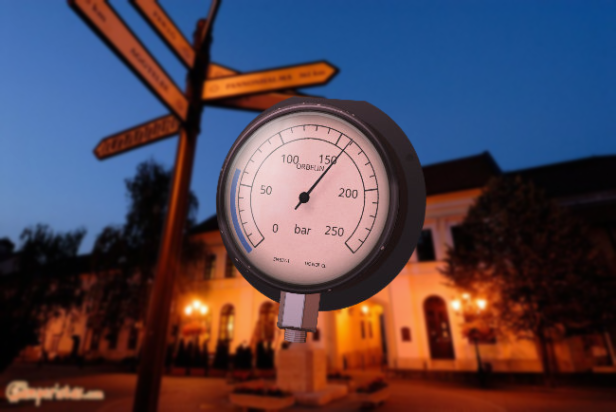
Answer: 160 bar
